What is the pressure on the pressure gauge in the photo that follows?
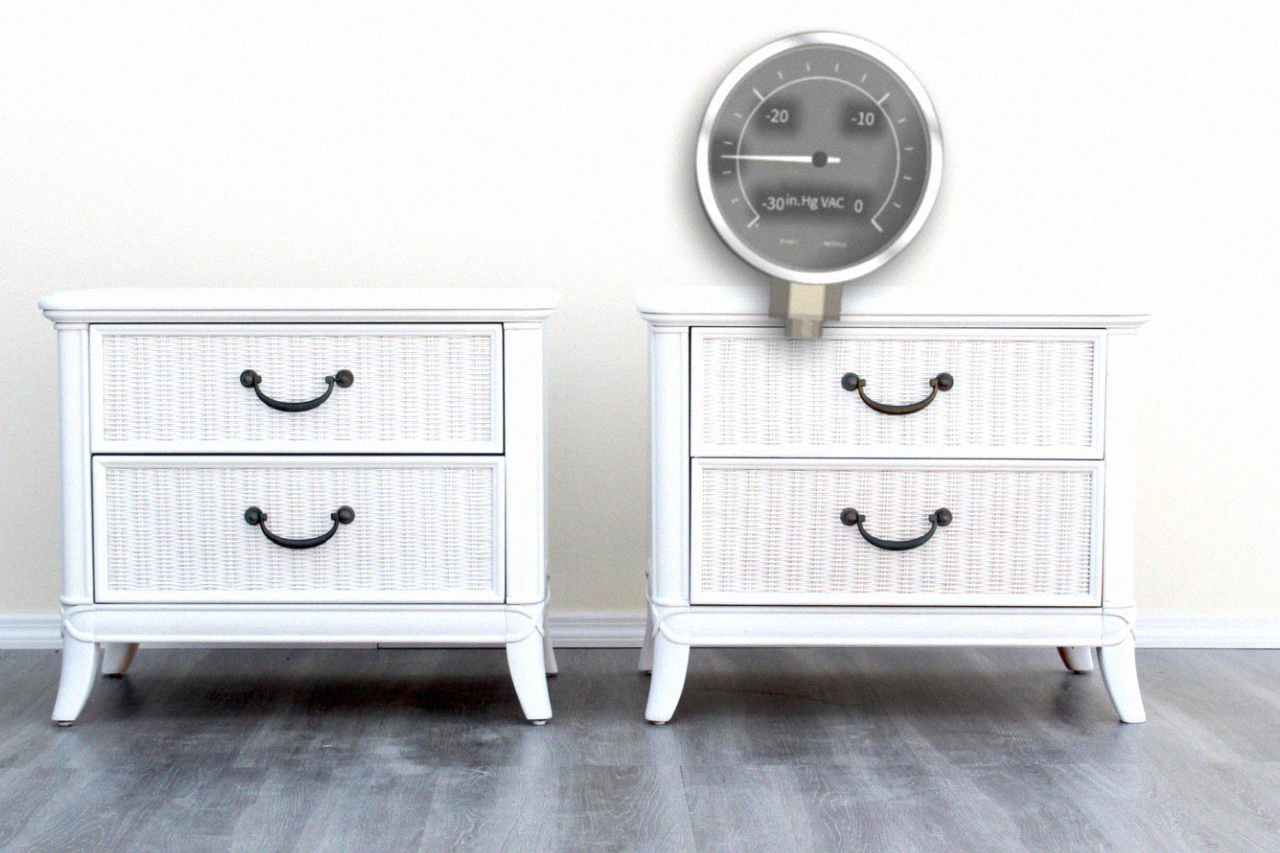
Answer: -25 inHg
